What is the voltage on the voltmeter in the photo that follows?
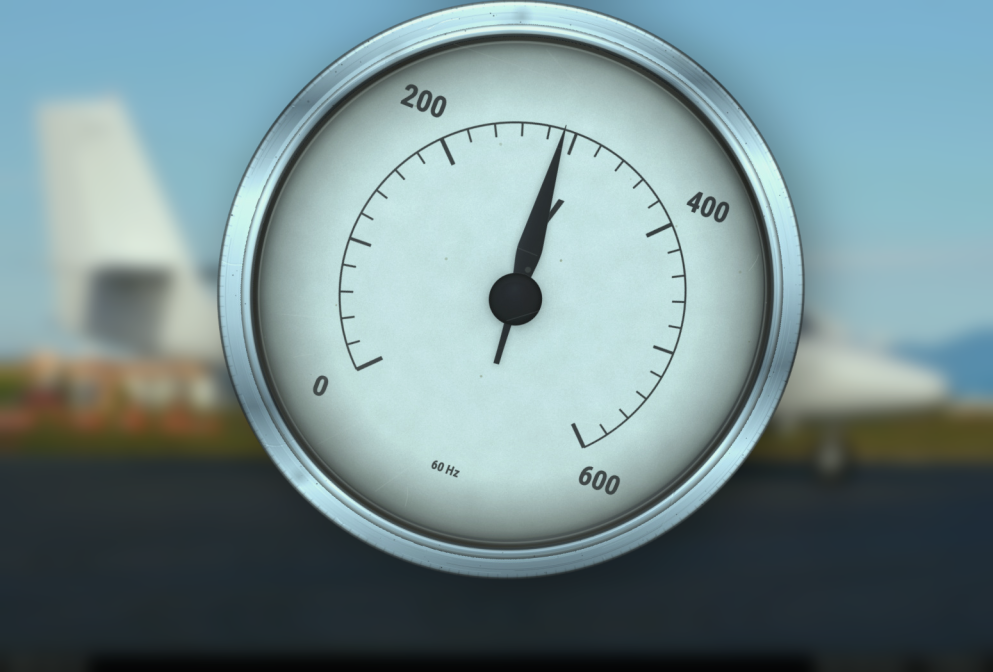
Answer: 290 V
